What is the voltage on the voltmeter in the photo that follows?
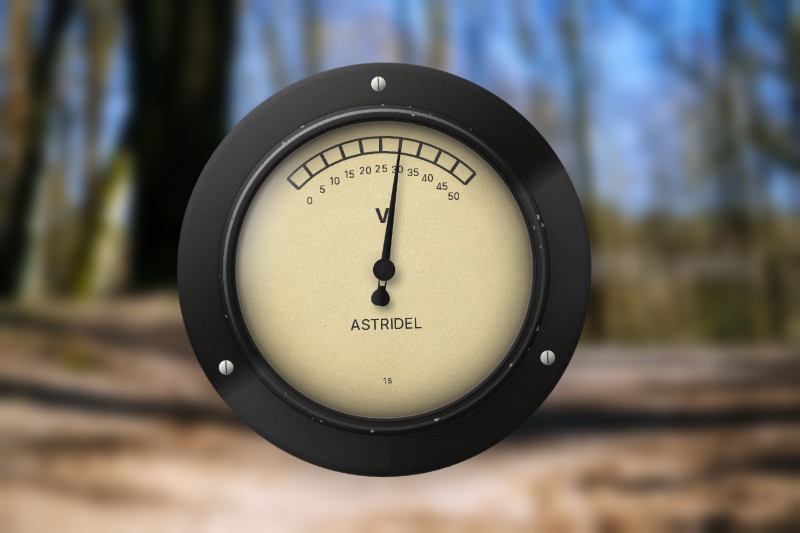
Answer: 30 V
